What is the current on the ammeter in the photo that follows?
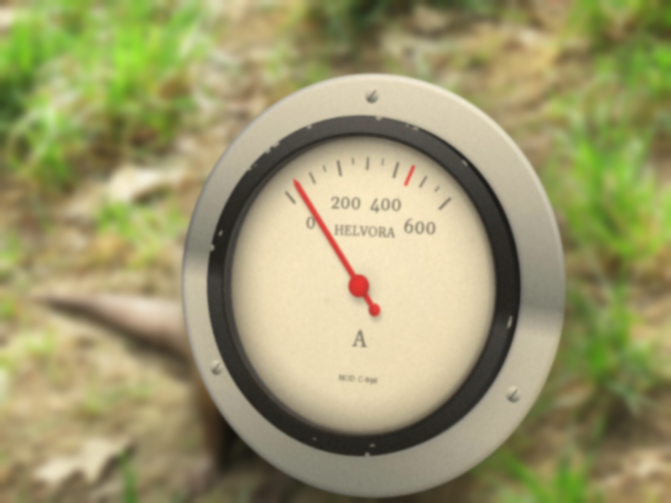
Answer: 50 A
